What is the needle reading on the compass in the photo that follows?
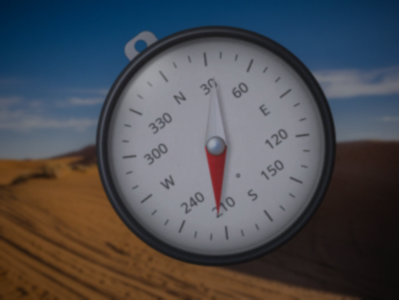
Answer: 215 °
